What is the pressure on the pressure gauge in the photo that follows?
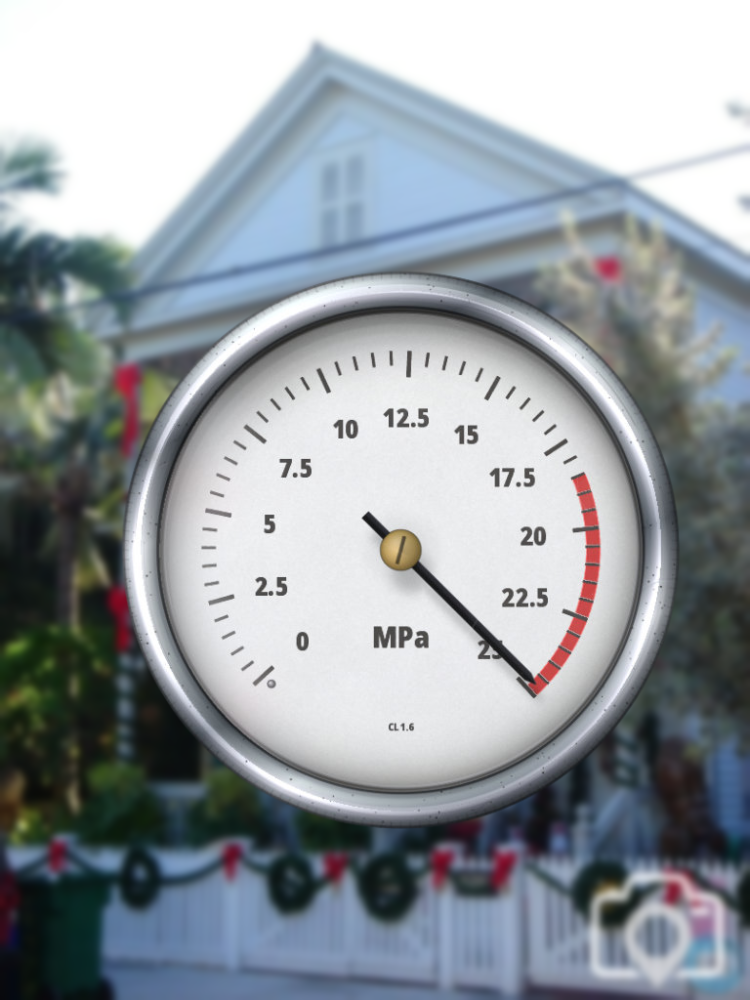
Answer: 24.75 MPa
